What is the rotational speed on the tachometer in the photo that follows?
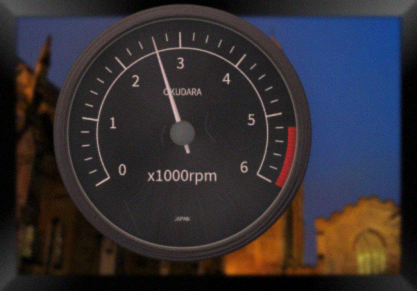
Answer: 2600 rpm
